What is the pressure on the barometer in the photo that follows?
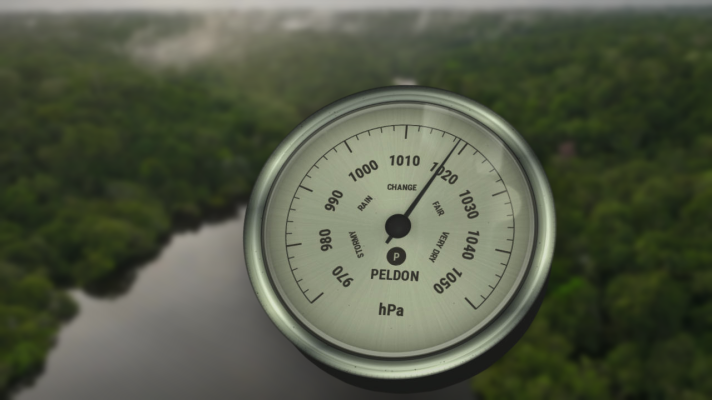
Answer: 1019 hPa
